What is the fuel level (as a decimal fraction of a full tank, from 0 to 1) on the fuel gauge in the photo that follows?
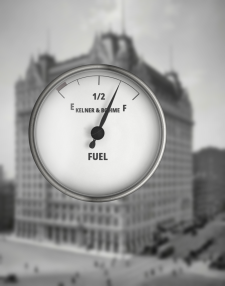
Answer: 0.75
